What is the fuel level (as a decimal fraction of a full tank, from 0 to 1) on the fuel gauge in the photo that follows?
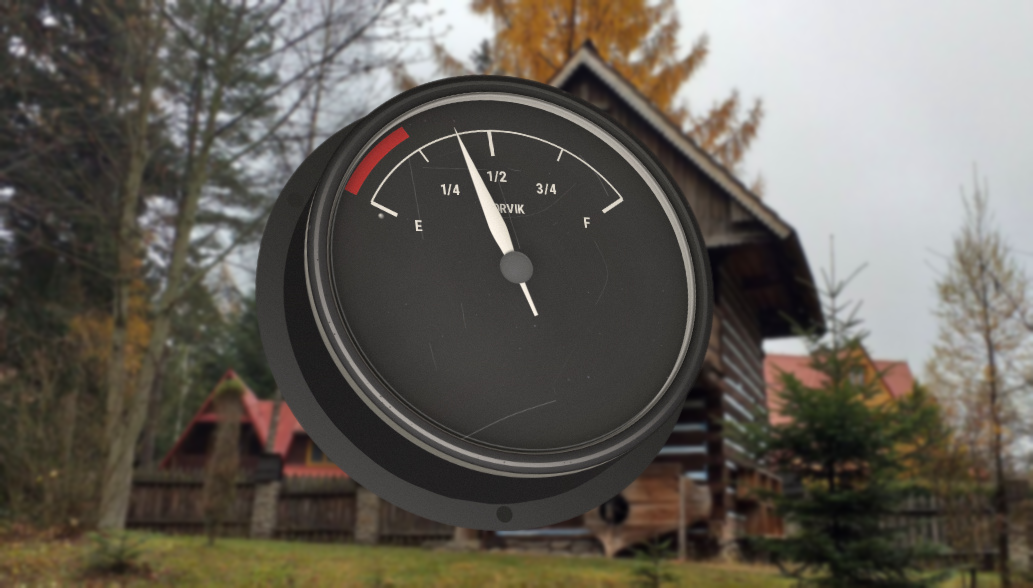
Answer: 0.375
